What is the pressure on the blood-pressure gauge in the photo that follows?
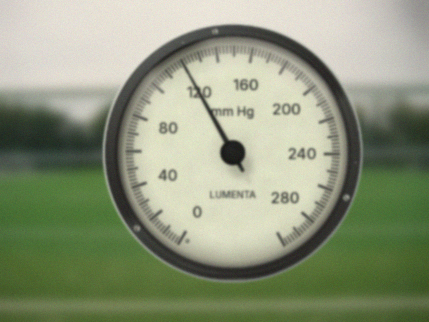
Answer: 120 mmHg
